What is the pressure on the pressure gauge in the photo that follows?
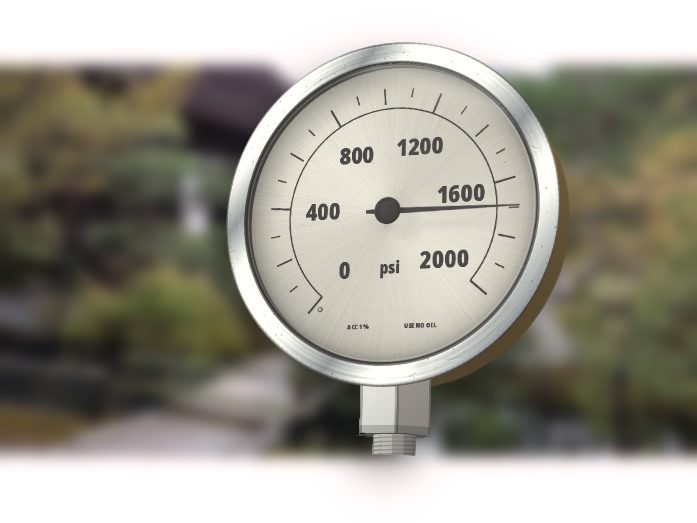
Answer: 1700 psi
